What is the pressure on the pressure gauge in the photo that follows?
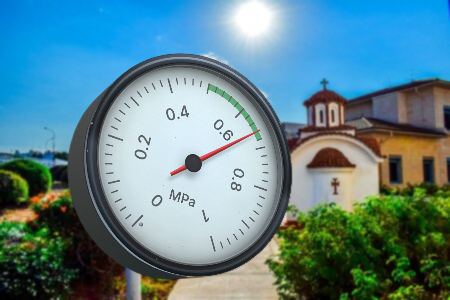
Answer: 0.66 MPa
